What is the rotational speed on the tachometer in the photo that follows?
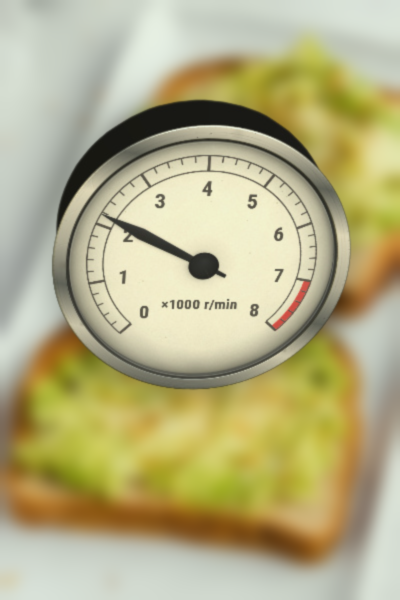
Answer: 2200 rpm
